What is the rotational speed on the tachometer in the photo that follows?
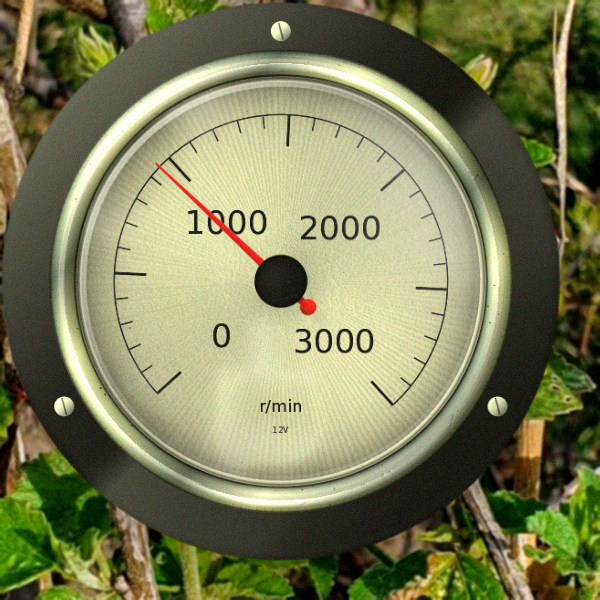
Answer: 950 rpm
